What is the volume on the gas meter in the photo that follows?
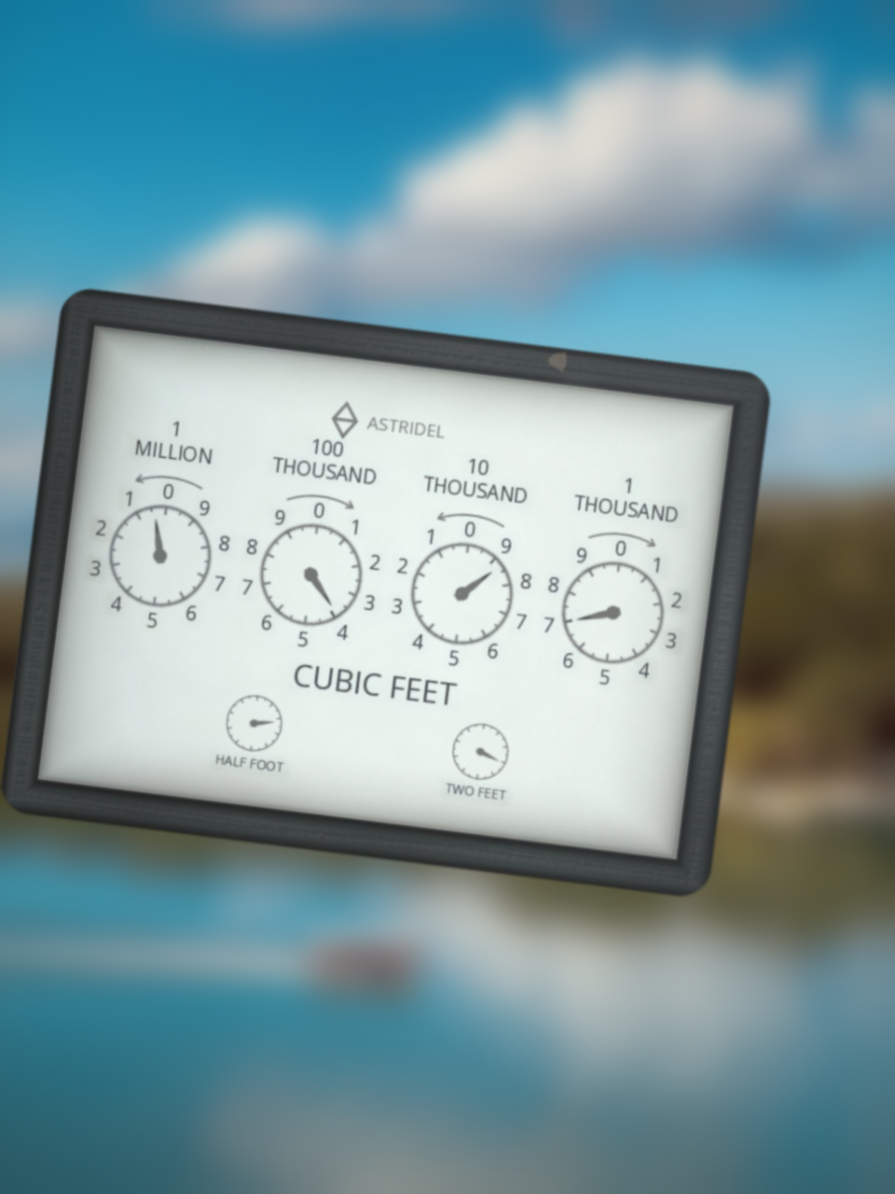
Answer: 38700 ft³
